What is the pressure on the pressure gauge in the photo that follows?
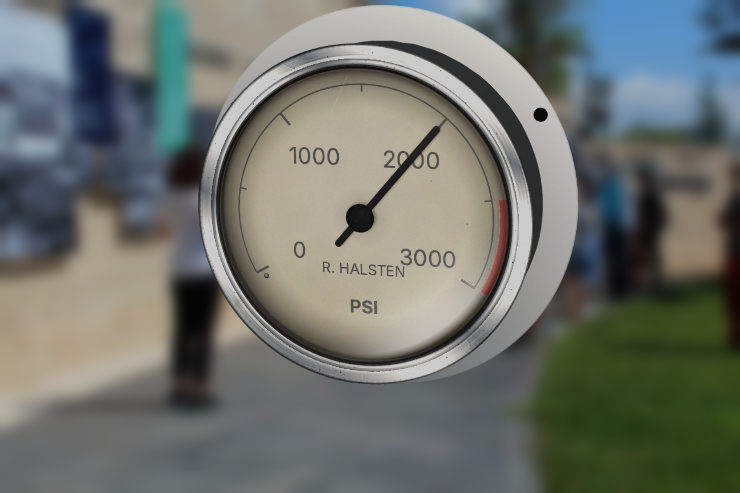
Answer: 2000 psi
